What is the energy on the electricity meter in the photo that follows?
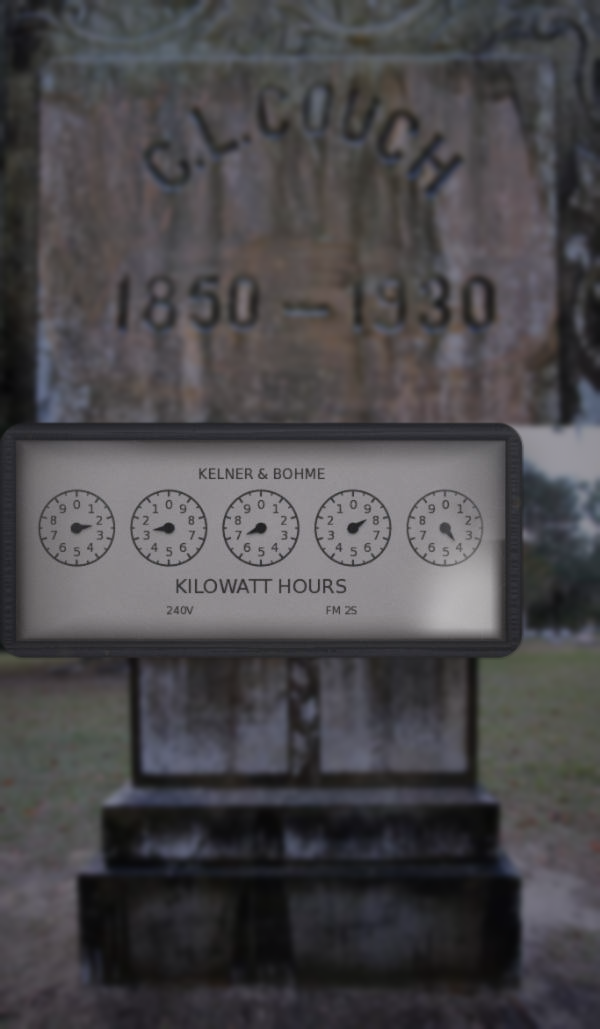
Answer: 22684 kWh
